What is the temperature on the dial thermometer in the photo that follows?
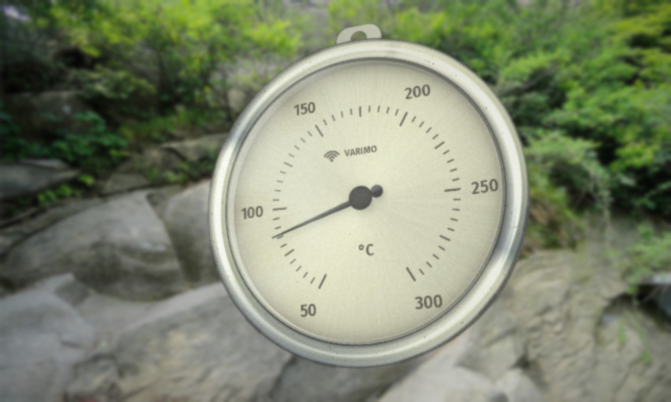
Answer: 85 °C
